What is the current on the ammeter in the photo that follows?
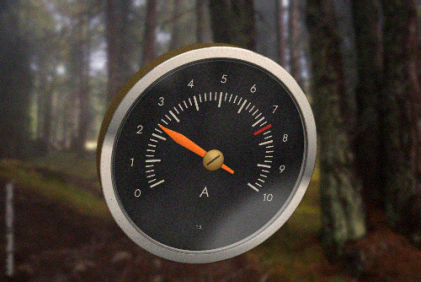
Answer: 2.4 A
